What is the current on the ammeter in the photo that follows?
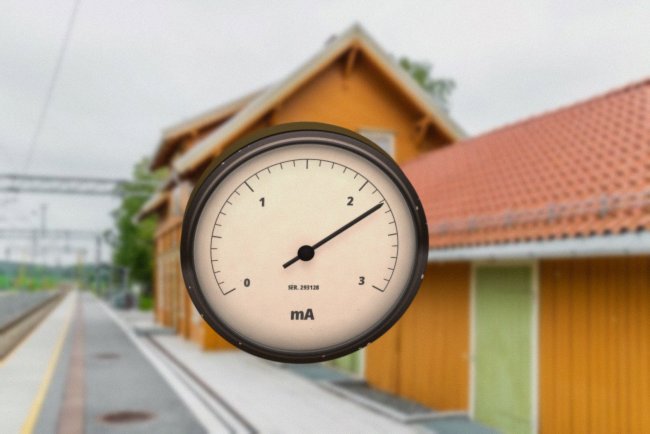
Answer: 2.2 mA
